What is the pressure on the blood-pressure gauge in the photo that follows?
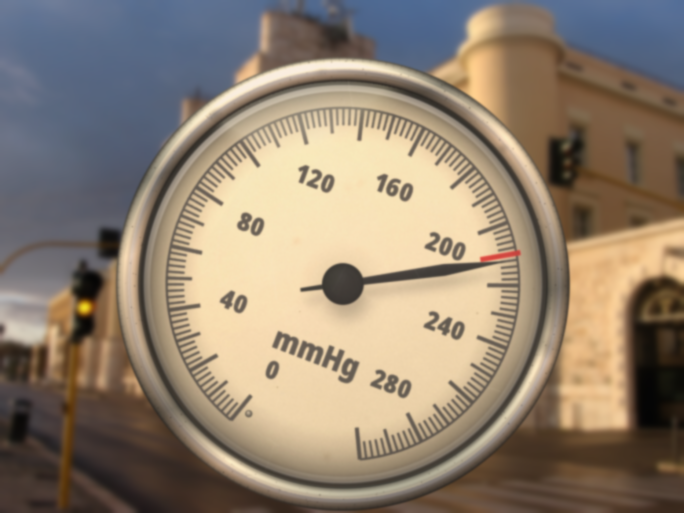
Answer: 212 mmHg
